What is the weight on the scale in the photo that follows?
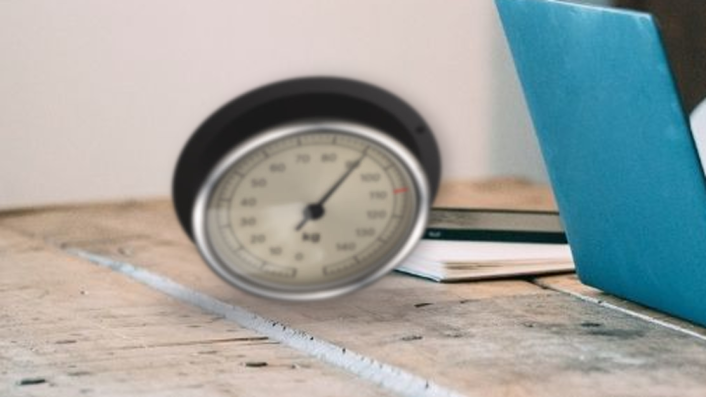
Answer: 90 kg
